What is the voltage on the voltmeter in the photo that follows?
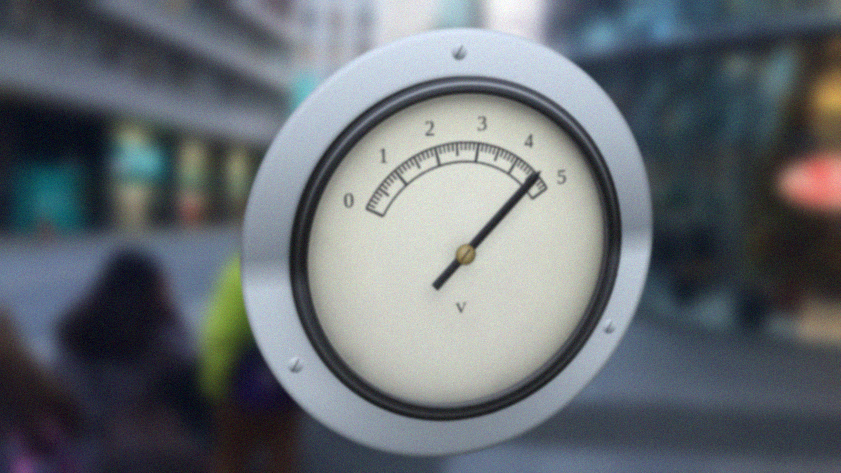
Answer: 4.5 V
